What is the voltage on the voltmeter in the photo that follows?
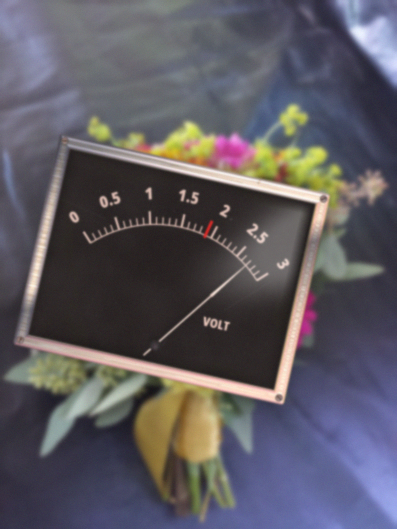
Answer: 2.7 V
